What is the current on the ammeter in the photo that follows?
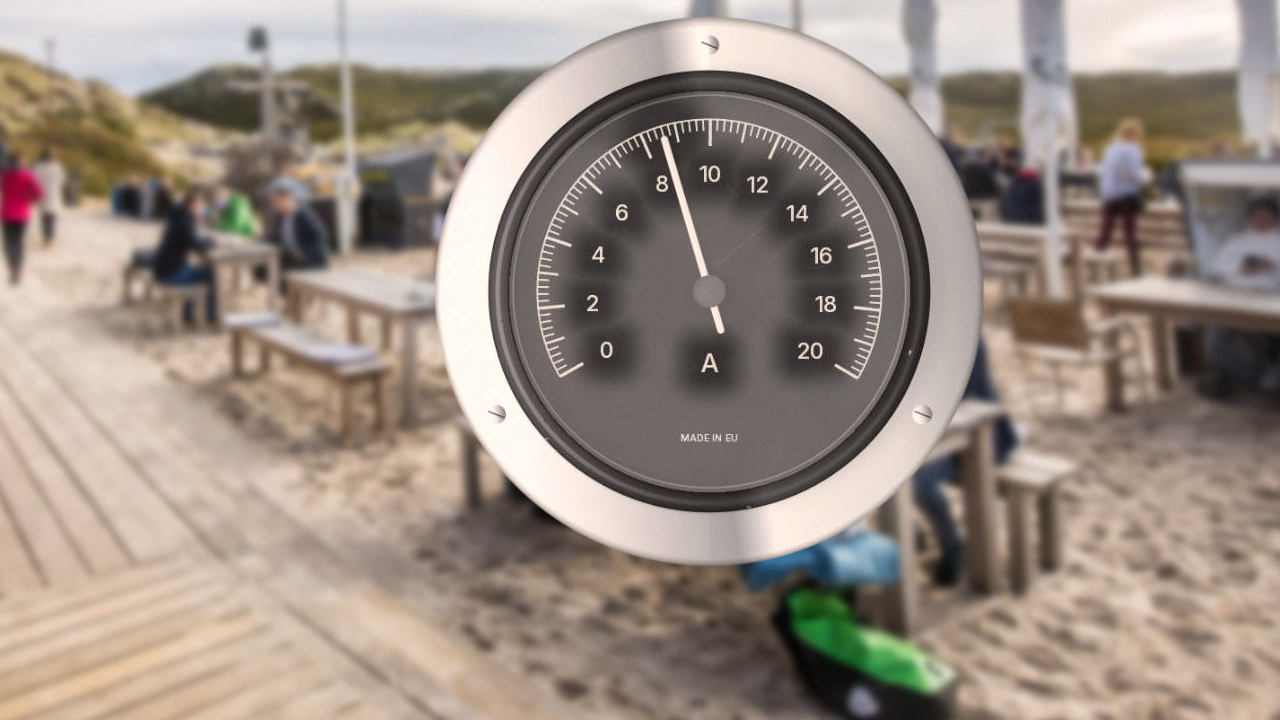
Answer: 8.6 A
